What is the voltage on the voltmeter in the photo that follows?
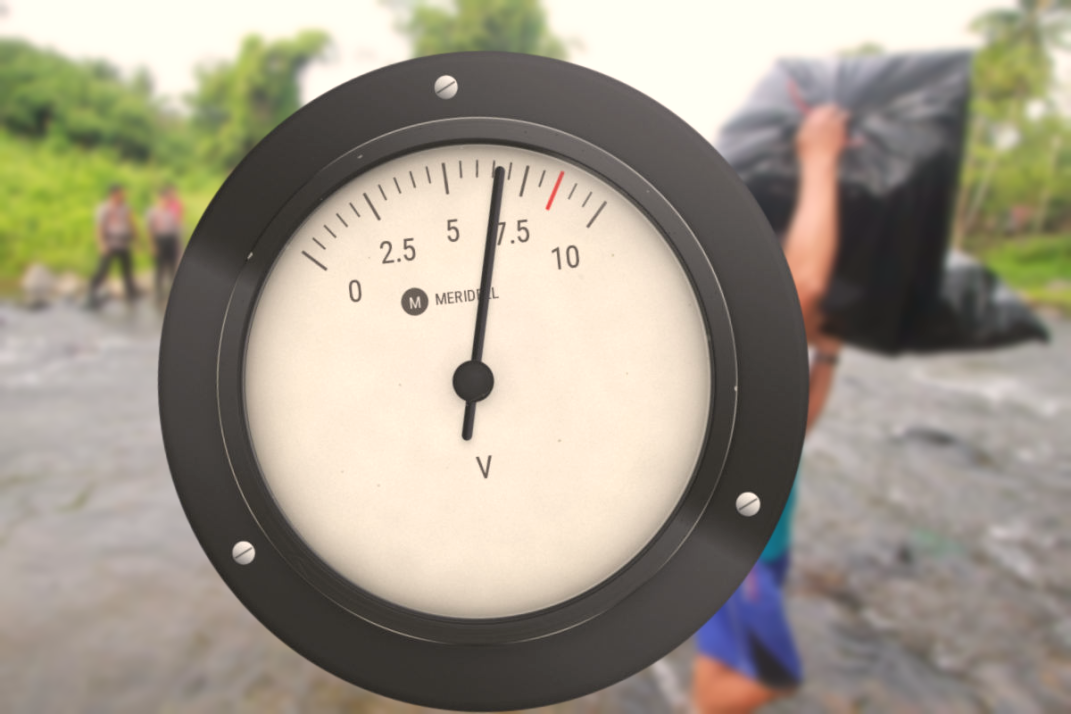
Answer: 6.75 V
